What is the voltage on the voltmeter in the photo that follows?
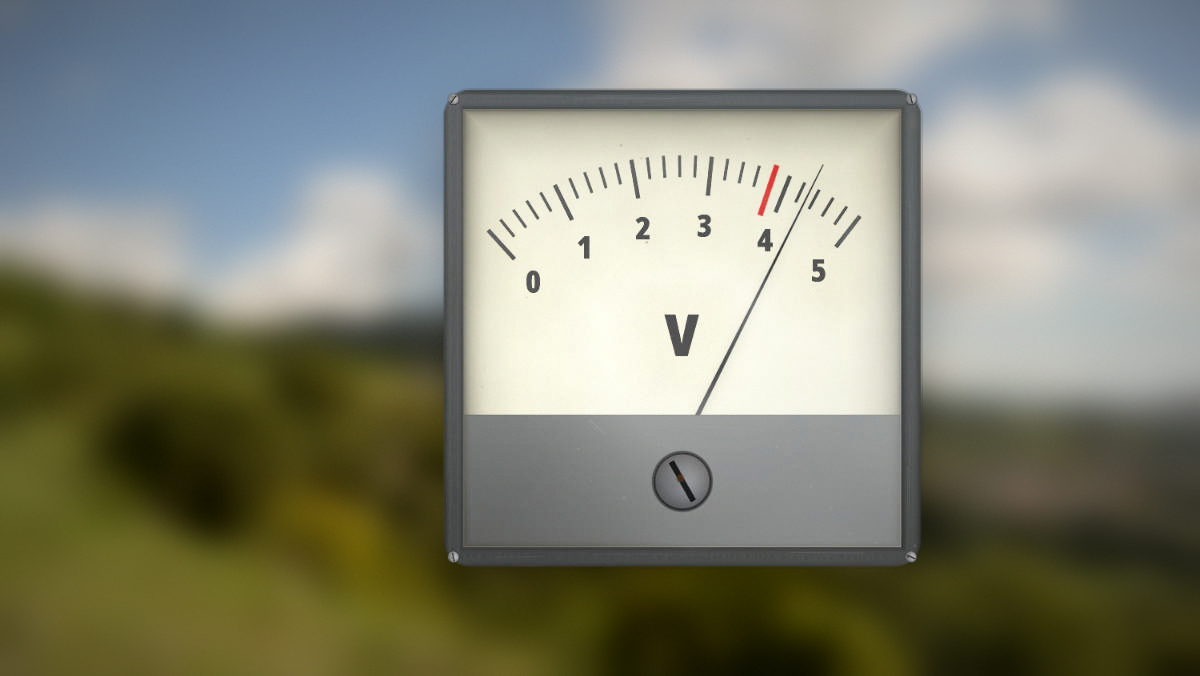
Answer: 4.3 V
